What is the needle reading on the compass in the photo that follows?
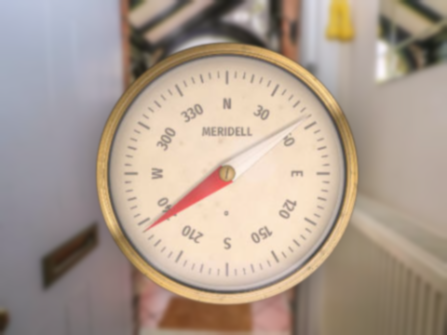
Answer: 235 °
